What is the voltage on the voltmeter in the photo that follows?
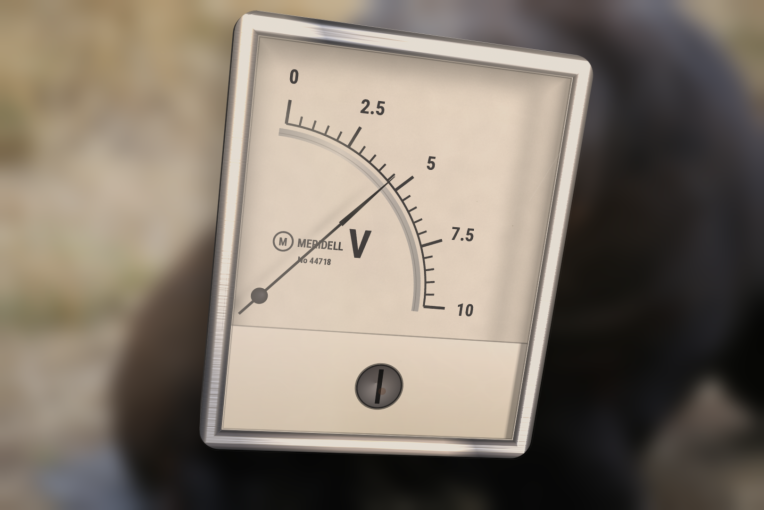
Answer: 4.5 V
